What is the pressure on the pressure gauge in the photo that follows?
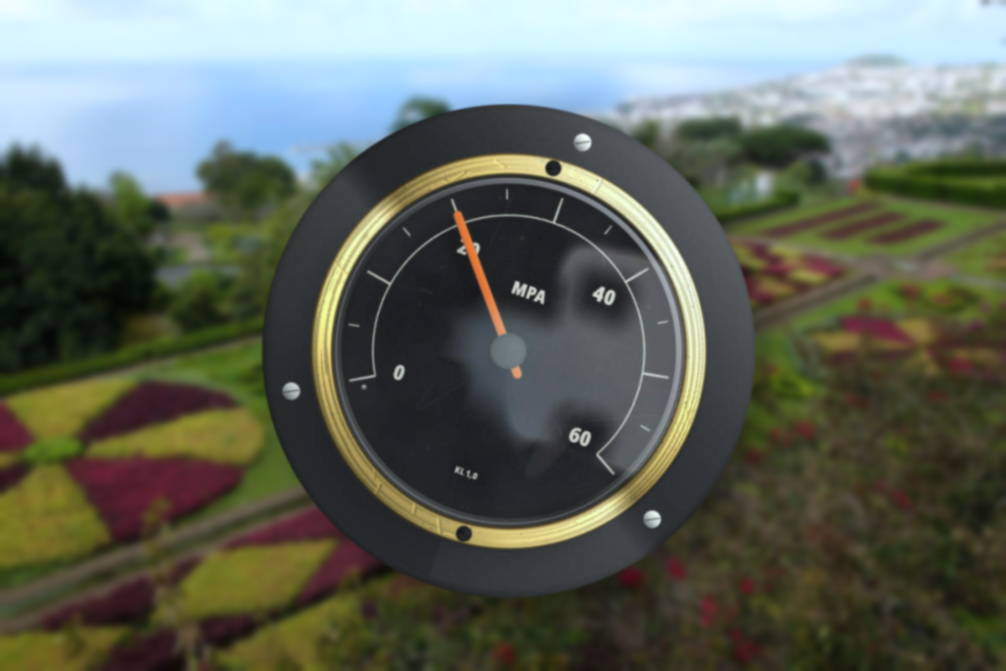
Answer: 20 MPa
